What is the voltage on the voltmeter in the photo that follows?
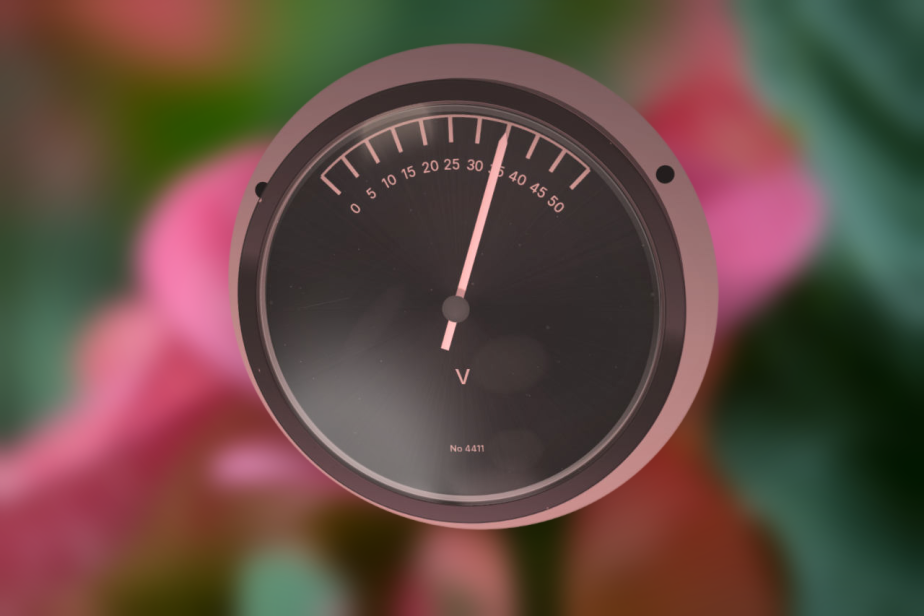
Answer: 35 V
